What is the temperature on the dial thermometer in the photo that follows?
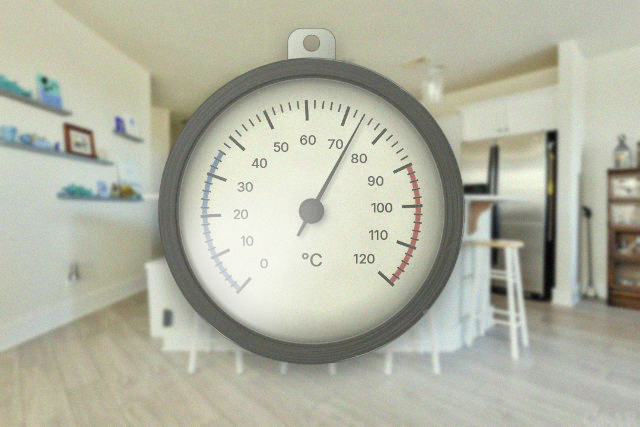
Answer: 74 °C
